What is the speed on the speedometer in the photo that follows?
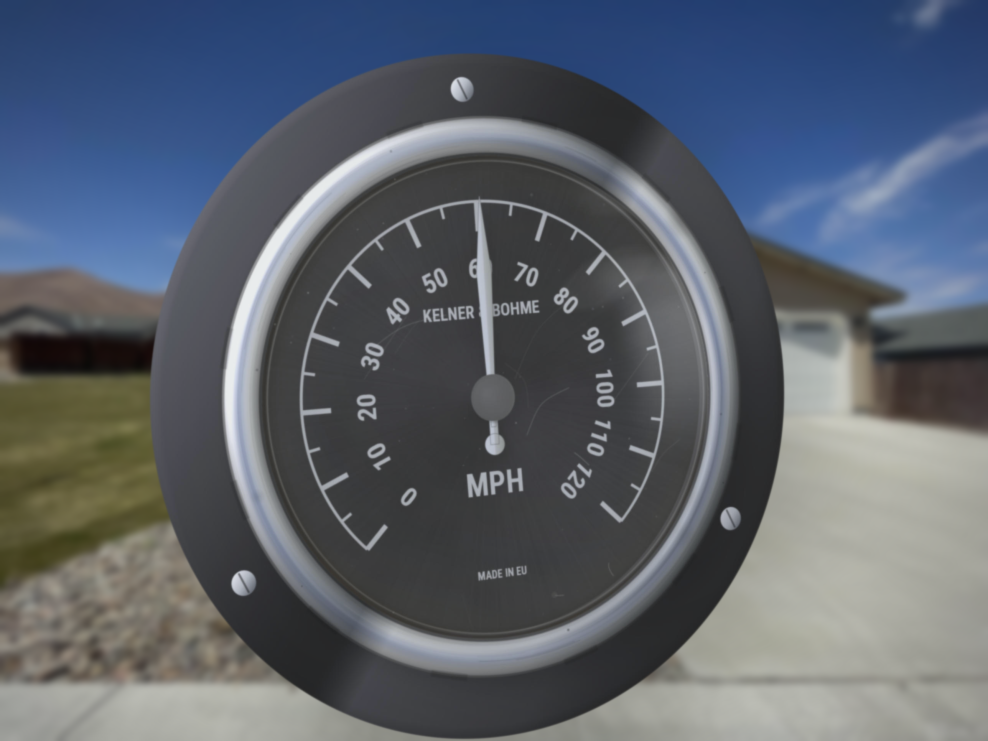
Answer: 60 mph
